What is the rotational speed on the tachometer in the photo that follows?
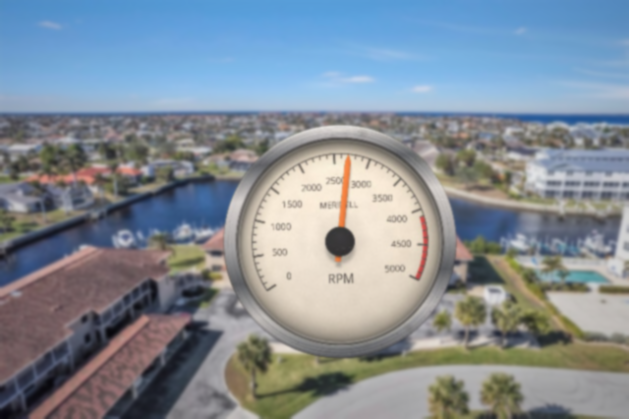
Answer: 2700 rpm
